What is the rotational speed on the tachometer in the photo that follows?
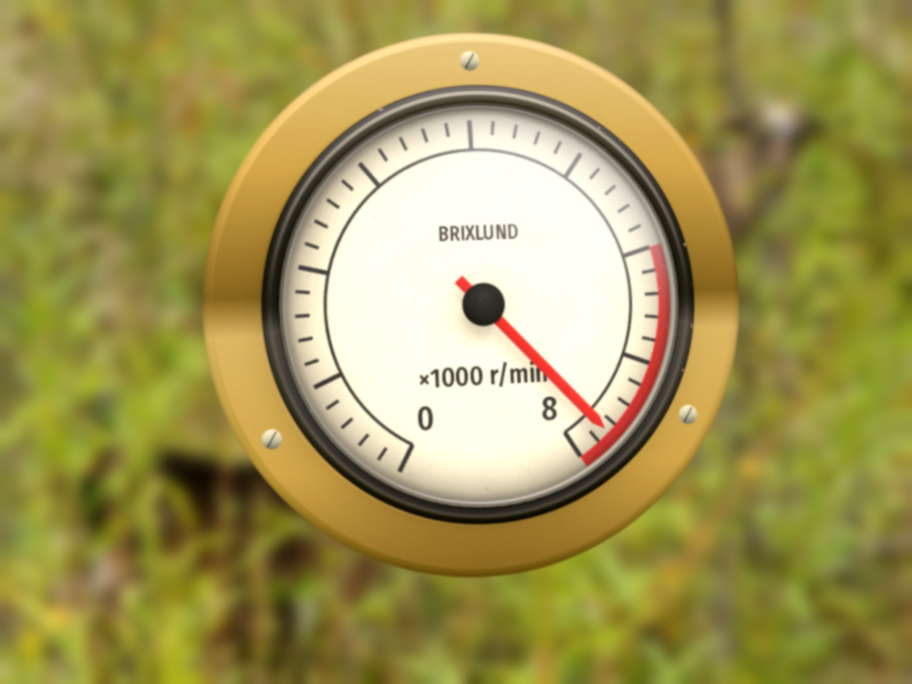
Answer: 7700 rpm
